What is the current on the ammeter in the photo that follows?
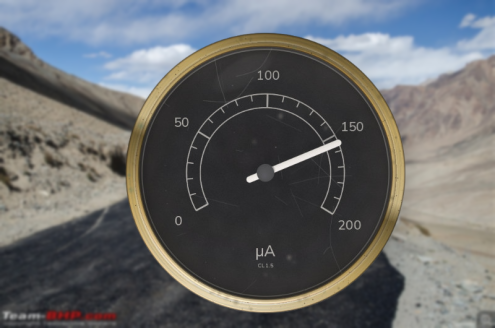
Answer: 155 µA
